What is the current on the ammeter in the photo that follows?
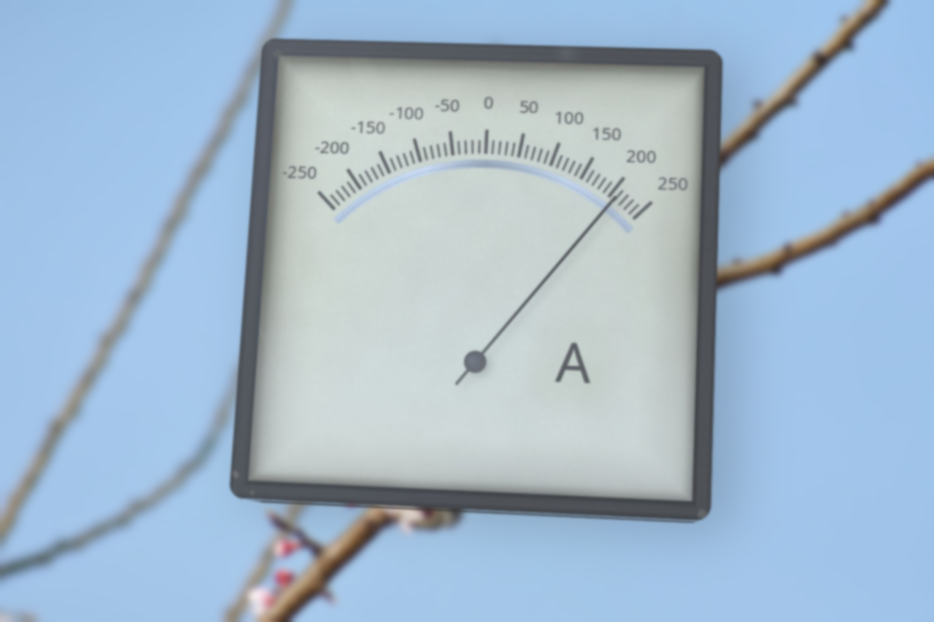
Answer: 210 A
